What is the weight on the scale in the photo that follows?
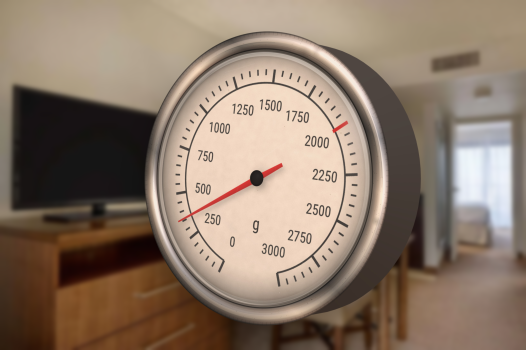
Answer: 350 g
